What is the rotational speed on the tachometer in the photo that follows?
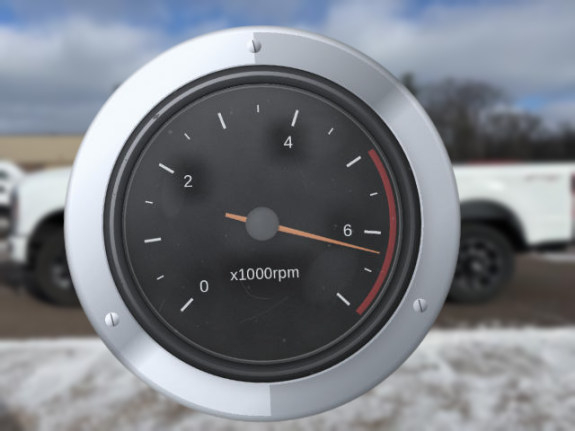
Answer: 6250 rpm
